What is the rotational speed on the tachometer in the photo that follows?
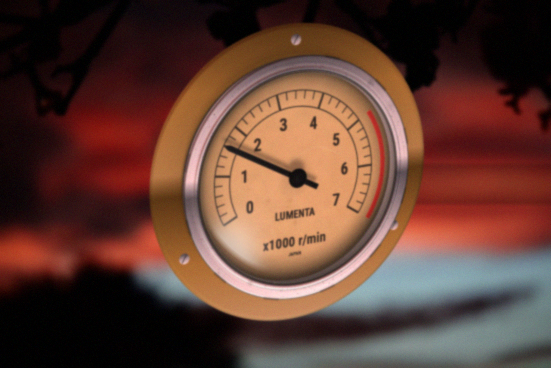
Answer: 1600 rpm
